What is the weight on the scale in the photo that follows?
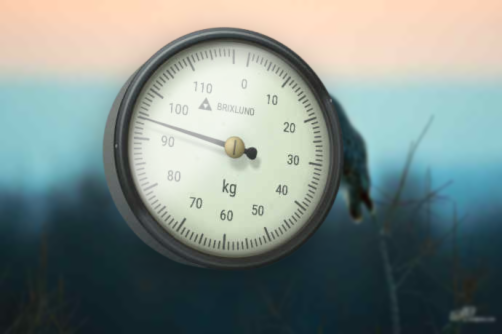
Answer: 94 kg
